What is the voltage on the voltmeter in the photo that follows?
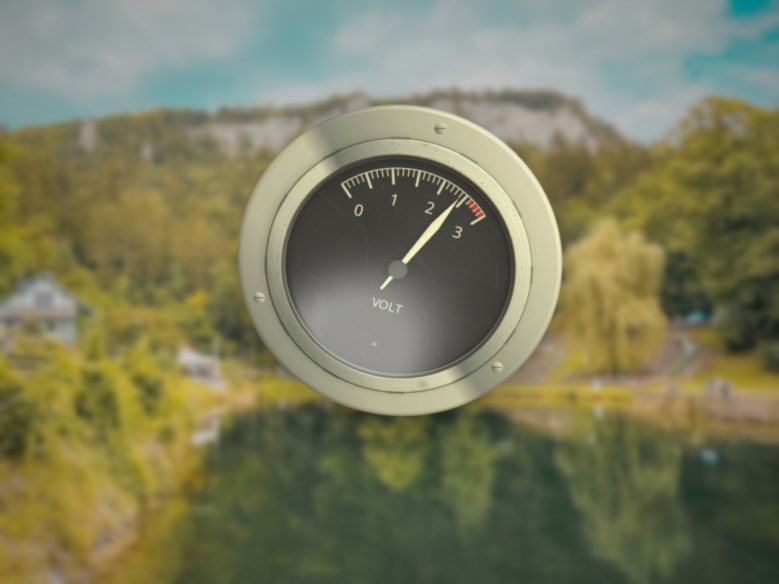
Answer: 2.4 V
